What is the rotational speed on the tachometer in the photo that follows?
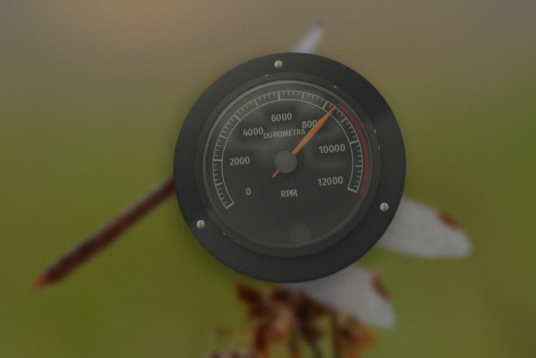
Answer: 8400 rpm
